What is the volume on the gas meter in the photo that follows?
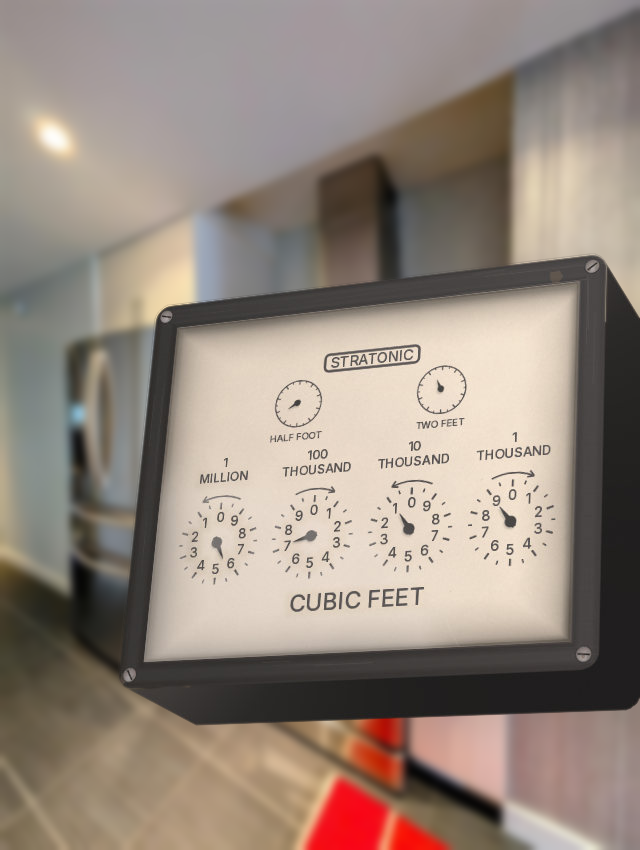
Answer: 570900 ft³
